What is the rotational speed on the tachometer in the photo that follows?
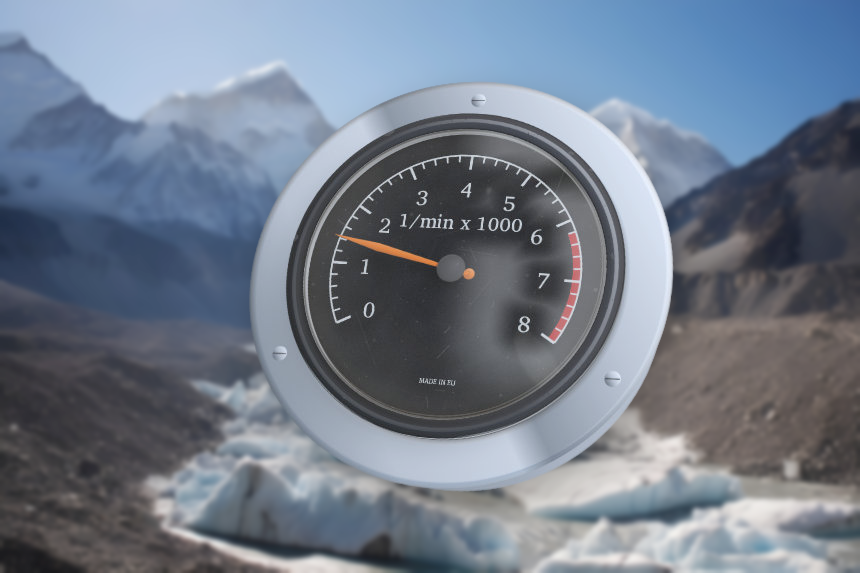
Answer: 1400 rpm
